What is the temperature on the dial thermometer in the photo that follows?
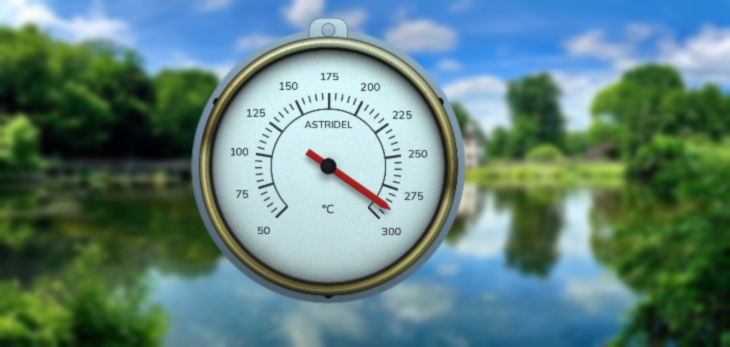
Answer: 290 °C
